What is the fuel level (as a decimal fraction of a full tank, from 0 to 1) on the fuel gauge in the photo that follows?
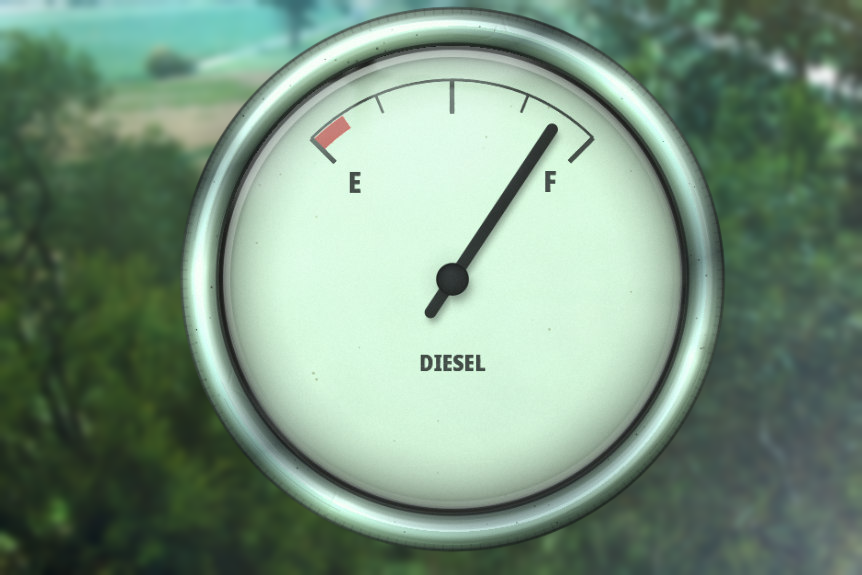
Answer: 0.875
